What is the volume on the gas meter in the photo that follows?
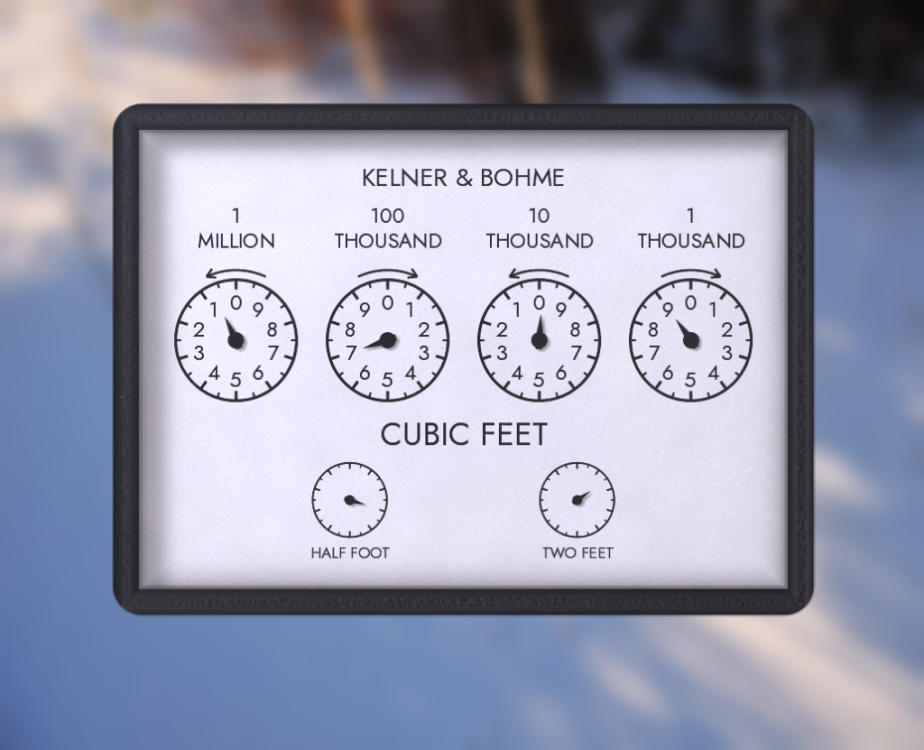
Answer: 69900 ft³
